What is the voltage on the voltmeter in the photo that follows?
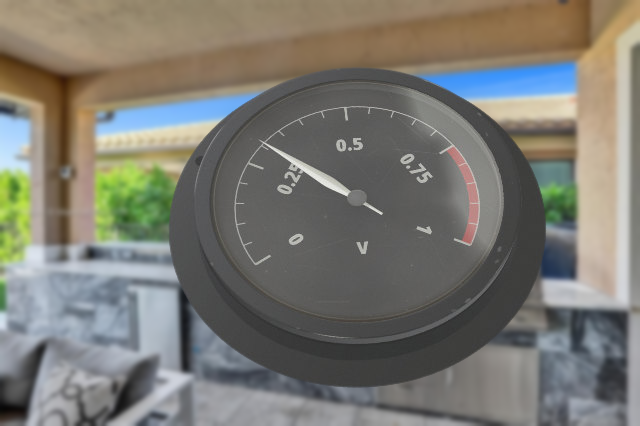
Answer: 0.3 V
